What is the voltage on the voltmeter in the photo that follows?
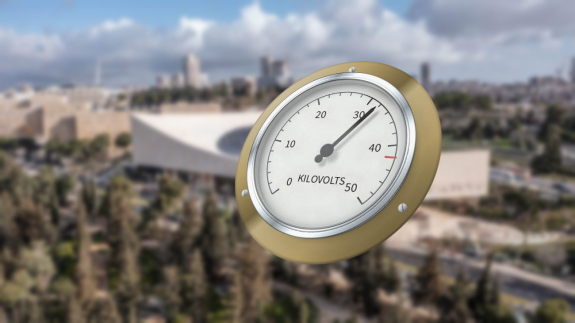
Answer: 32 kV
